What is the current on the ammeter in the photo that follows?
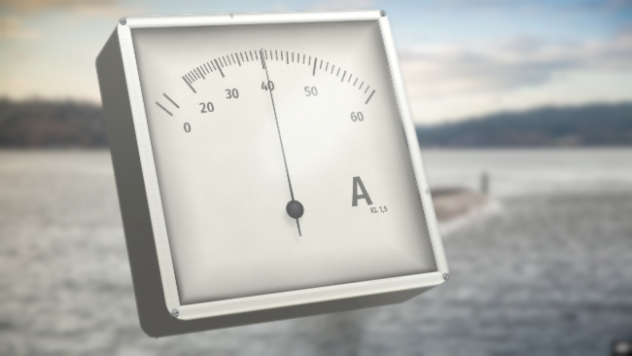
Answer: 40 A
